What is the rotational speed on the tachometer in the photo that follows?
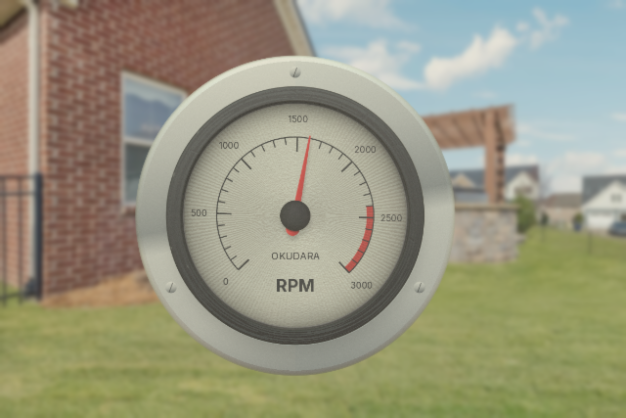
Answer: 1600 rpm
